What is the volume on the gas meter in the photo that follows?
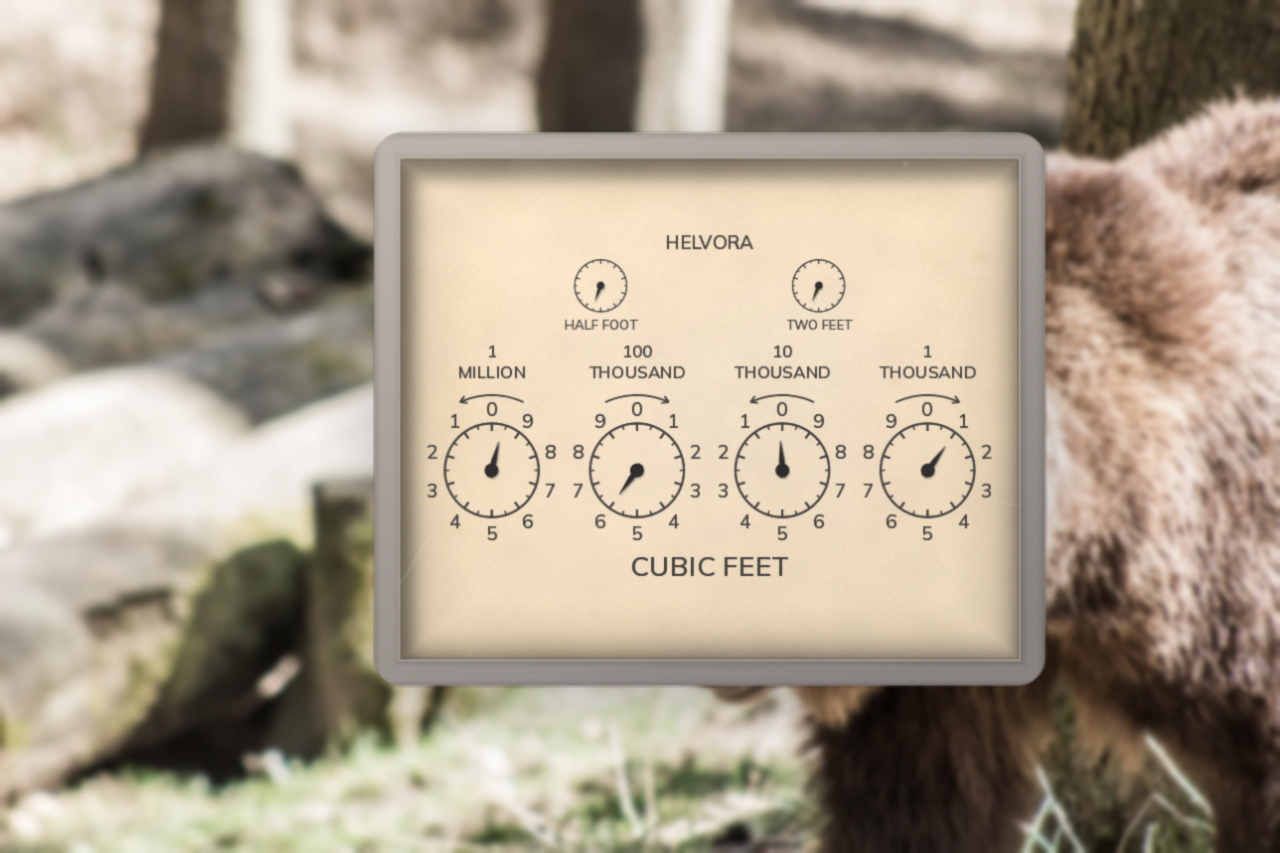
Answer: 960100 ft³
